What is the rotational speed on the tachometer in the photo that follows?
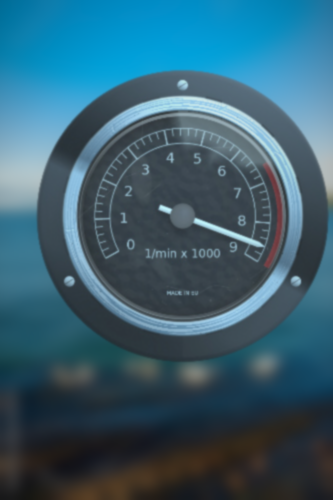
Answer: 8600 rpm
